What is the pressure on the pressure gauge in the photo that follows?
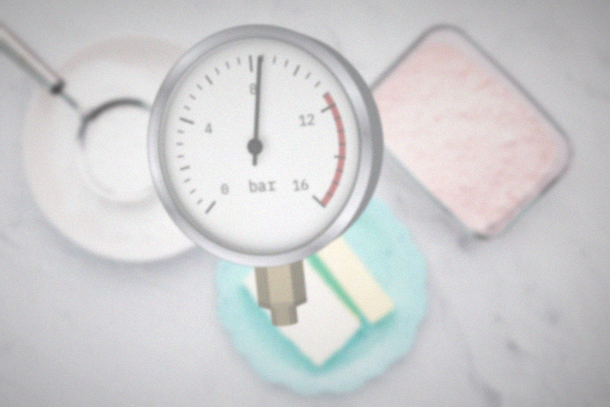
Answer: 8.5 bar
